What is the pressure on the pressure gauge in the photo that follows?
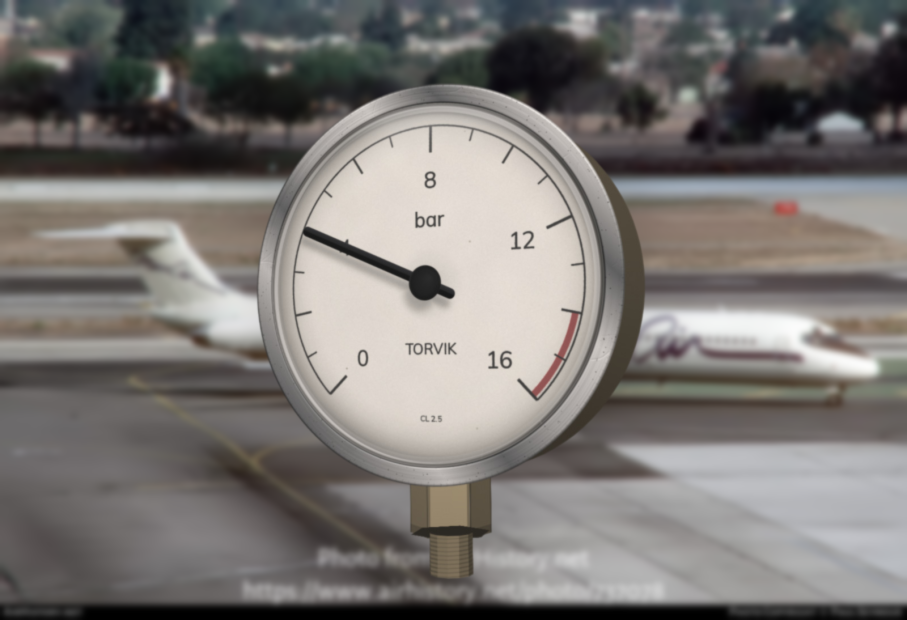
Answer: 4 bar
